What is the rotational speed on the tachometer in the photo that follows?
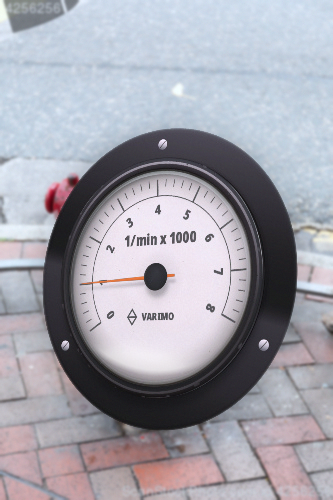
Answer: 1000 rpm
